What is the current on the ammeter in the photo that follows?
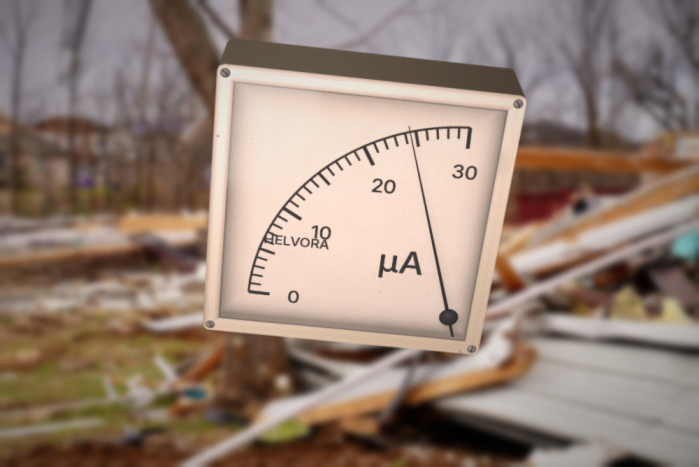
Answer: 24.5 µA
